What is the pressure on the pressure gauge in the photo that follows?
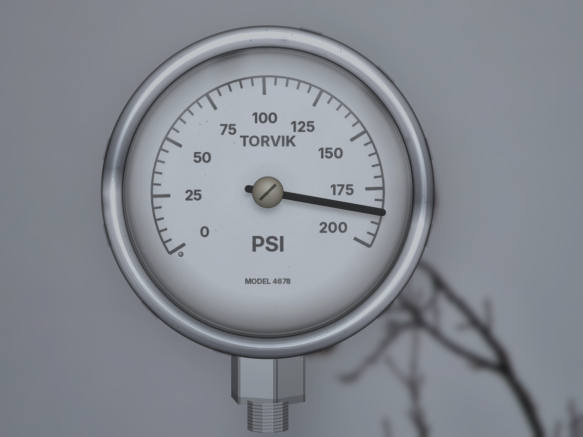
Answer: 185 psi
